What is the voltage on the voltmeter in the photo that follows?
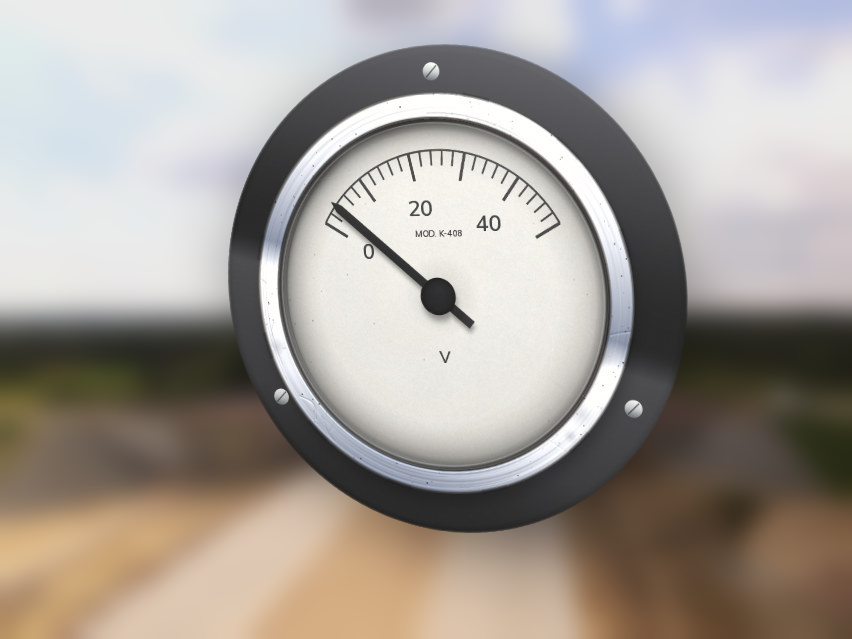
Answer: 4 V
